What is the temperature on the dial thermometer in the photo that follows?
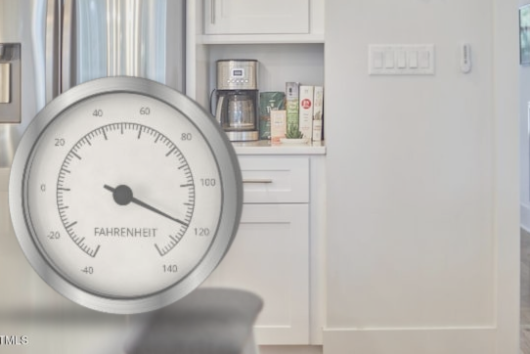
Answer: 120 °F
